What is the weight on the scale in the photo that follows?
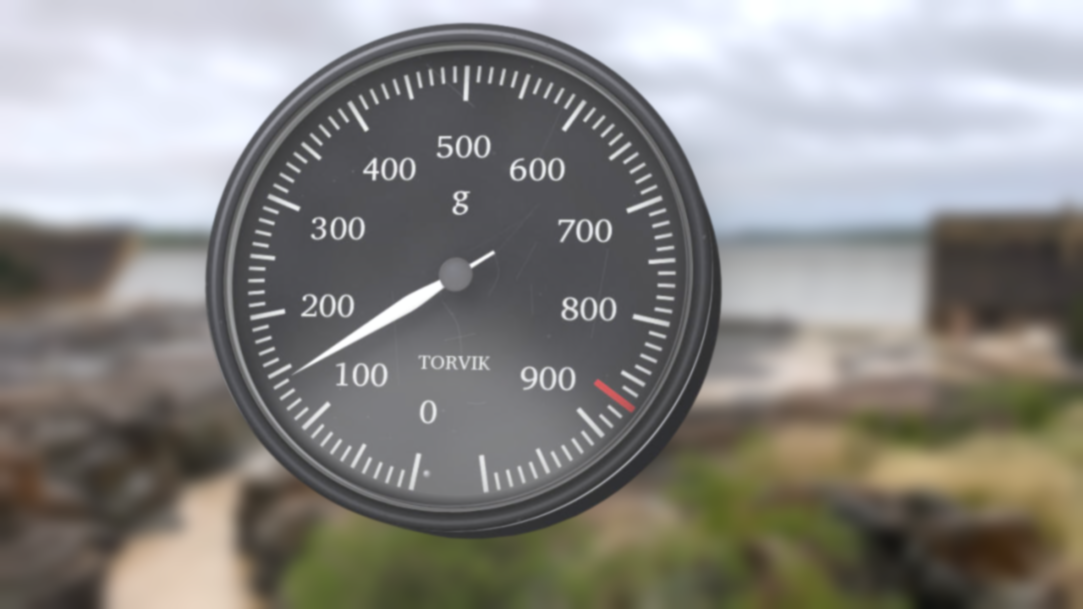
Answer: 140 g
